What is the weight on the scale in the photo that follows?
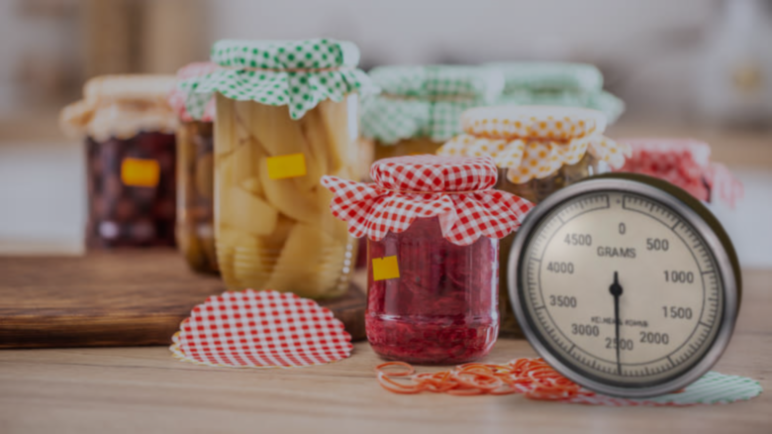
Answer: 2500 g
